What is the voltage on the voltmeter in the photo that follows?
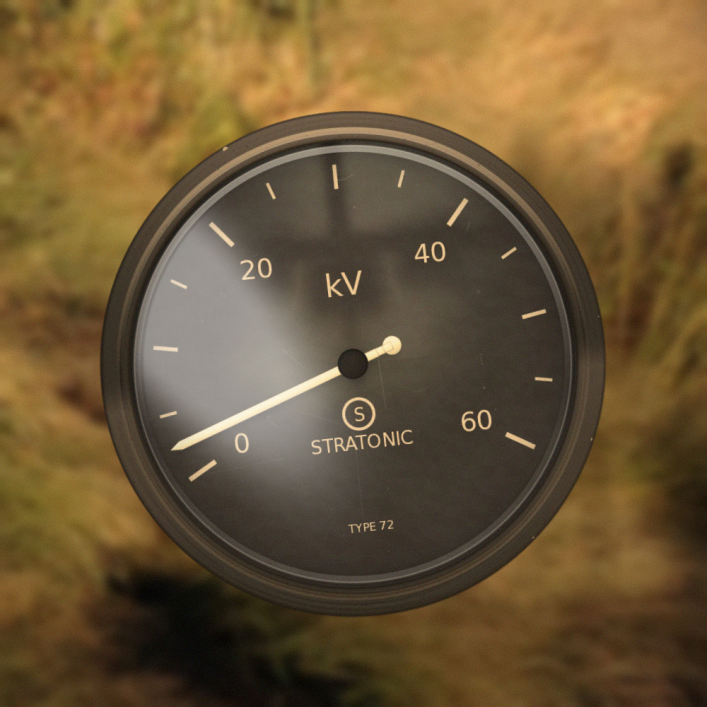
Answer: 2.5 kV
